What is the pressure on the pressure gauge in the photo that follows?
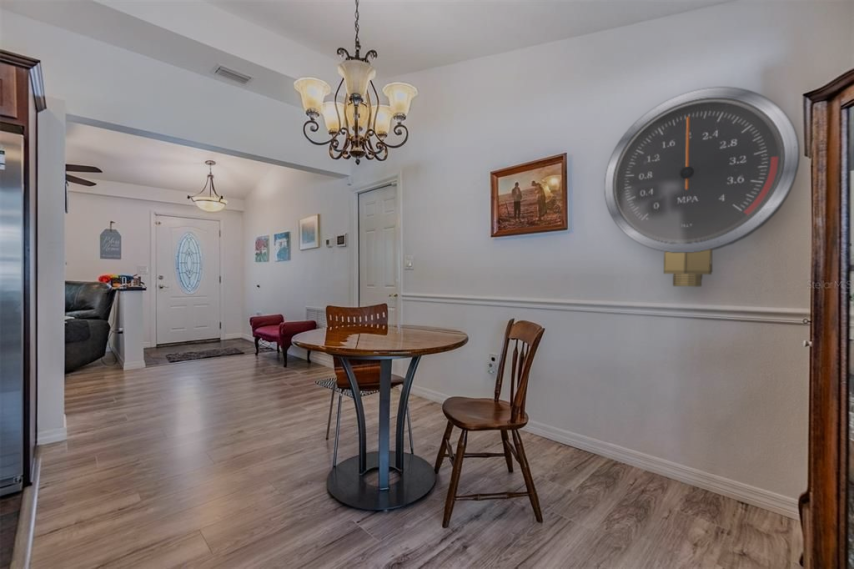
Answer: 2 MPa
